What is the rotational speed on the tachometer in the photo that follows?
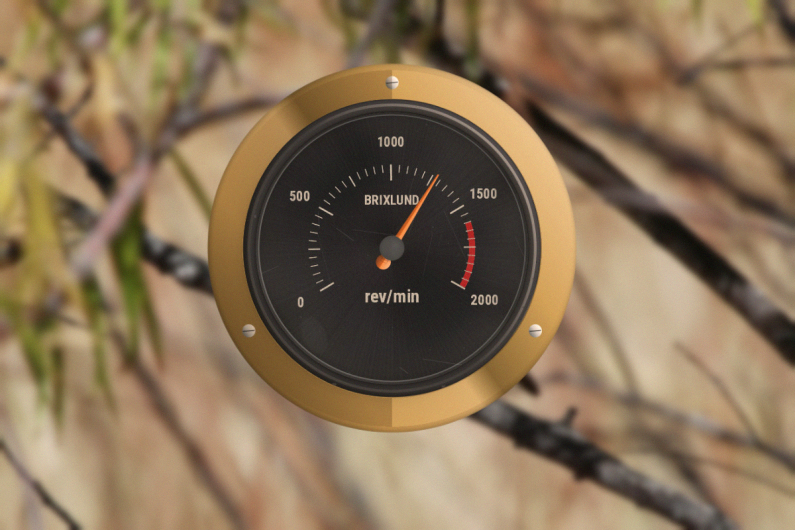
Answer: 1275 rpm
